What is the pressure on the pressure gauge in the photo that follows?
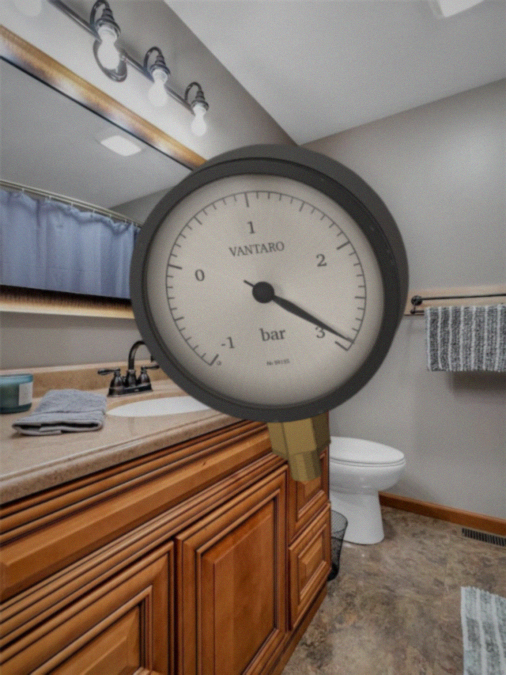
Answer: 2.9 bar
